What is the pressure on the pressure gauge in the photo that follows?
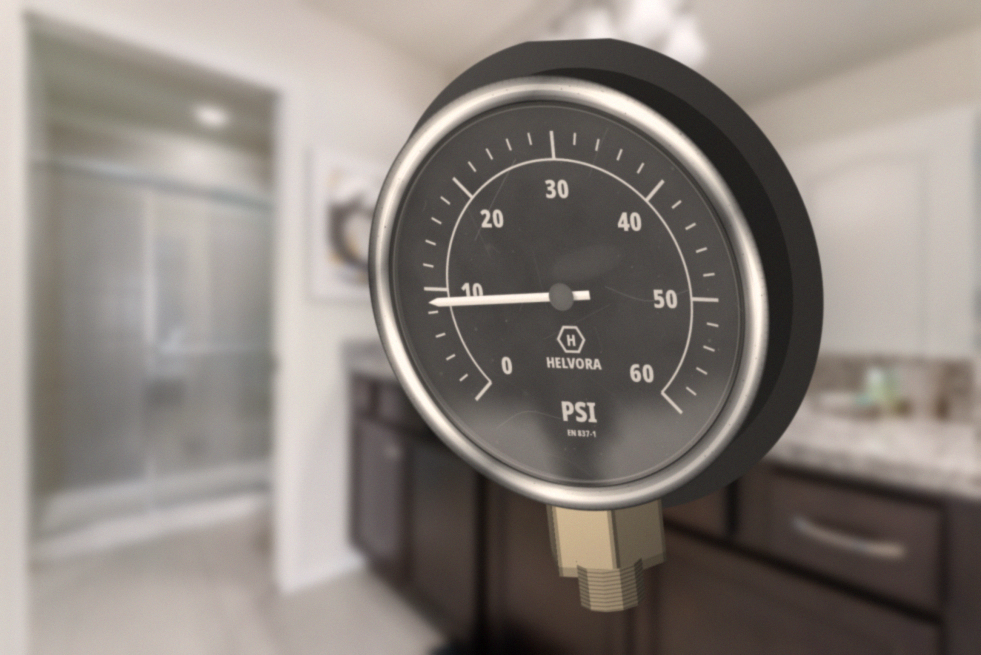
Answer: 9 psi
